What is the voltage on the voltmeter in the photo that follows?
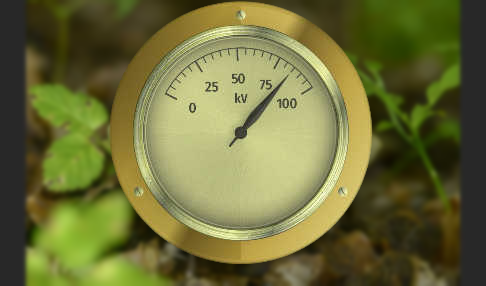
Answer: 85 kV
